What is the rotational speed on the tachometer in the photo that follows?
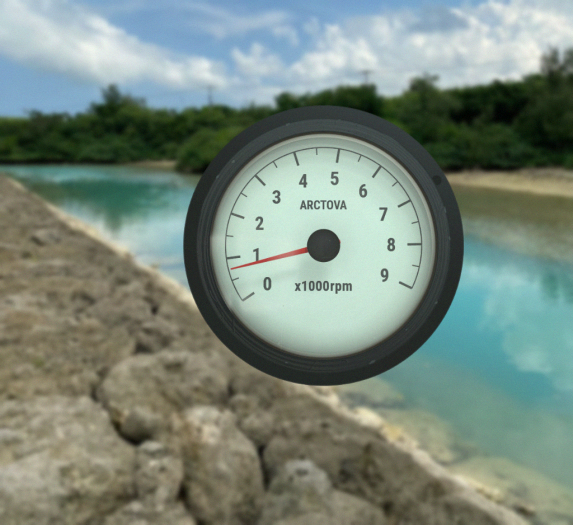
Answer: 750 rpm
